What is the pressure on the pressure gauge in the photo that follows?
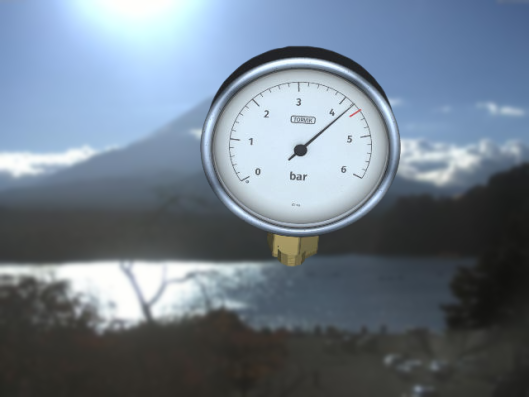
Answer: 4.2 bar
